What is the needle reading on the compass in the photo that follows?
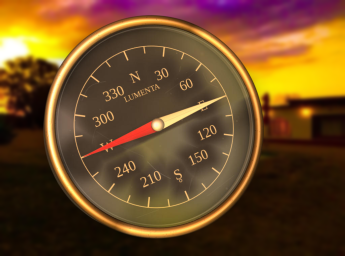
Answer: 270 °
